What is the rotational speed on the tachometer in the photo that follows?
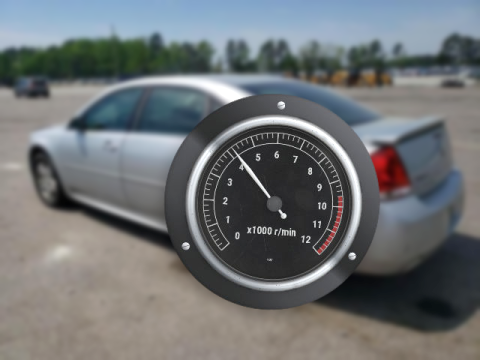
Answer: 4200 rpm
